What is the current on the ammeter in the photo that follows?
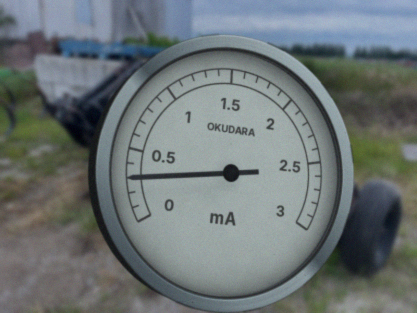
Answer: 0.3 mA
